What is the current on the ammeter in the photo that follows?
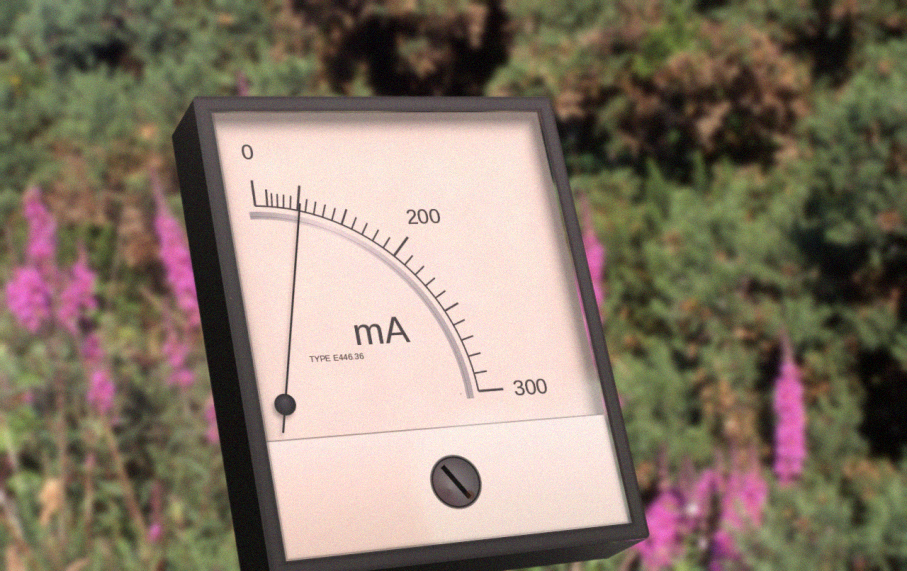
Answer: 100 mA
